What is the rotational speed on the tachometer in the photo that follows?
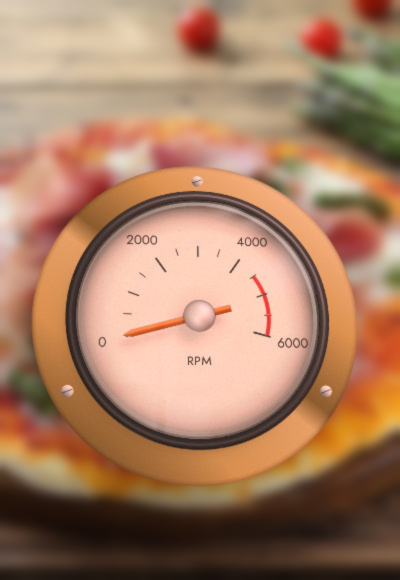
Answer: 0 rpm
